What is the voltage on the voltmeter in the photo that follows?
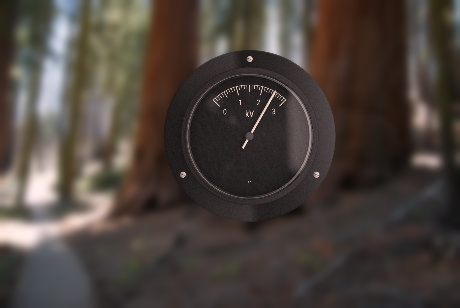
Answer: 2.5 kV
